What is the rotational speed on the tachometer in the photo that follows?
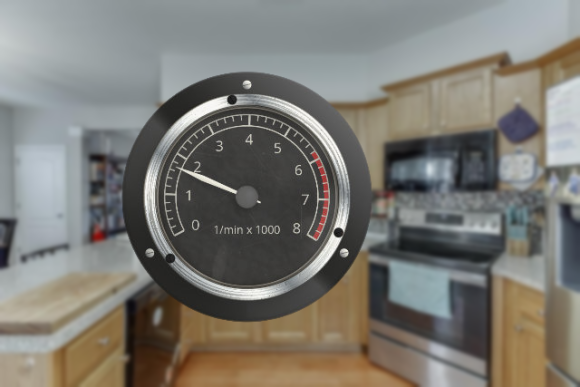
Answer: 1700 rpm
